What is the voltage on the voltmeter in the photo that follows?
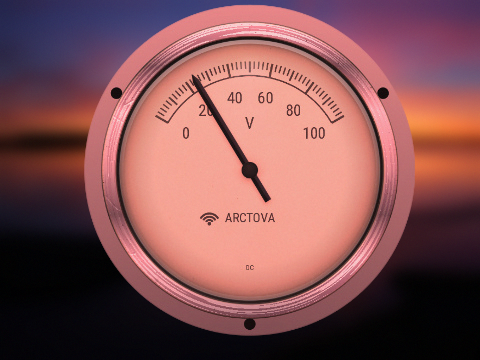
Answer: 24 V
